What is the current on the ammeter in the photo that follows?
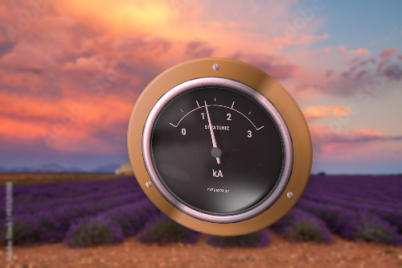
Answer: 1.25 kA
